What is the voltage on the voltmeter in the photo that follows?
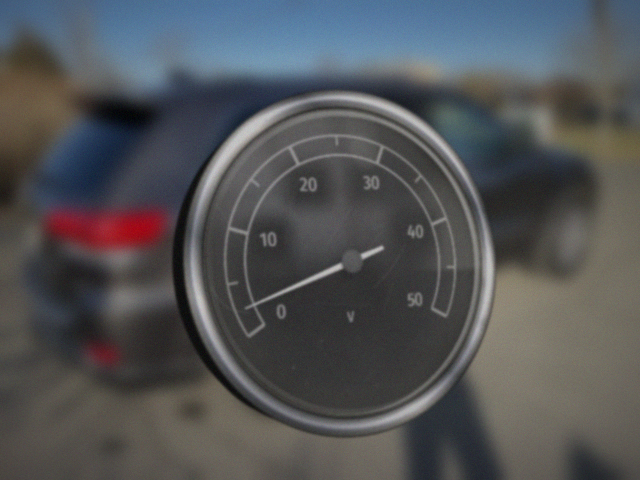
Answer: 2.5 V
